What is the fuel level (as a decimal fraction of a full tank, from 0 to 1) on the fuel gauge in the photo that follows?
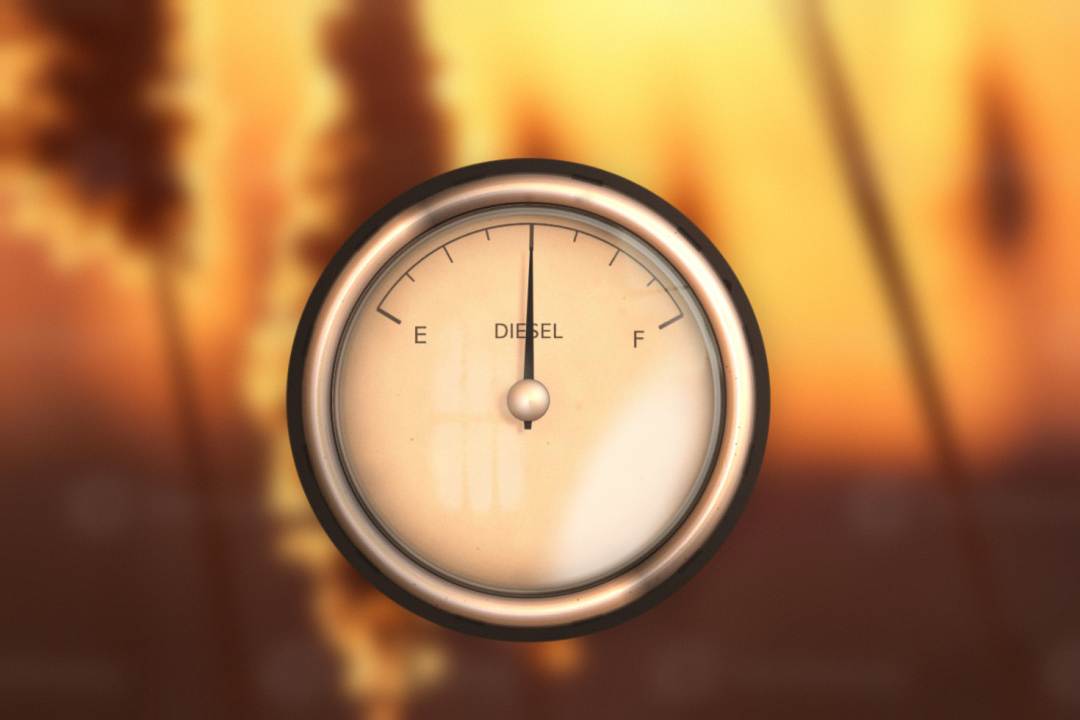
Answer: 0.5
